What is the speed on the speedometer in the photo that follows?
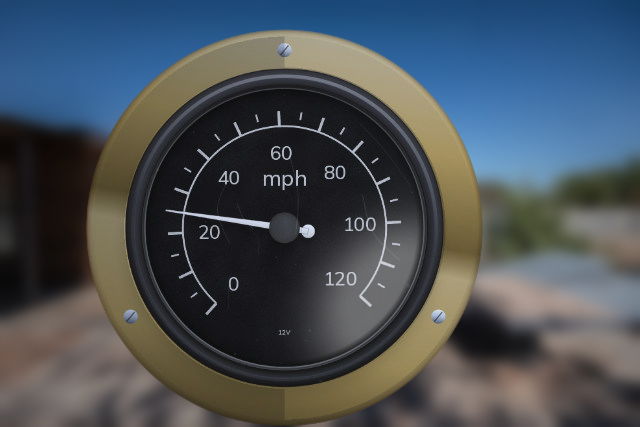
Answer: 25 mph
